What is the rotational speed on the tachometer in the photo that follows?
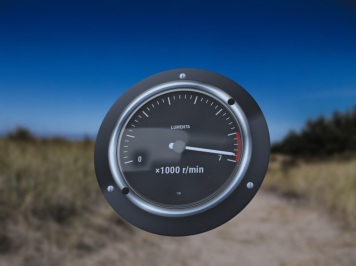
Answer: 6800 rpm
